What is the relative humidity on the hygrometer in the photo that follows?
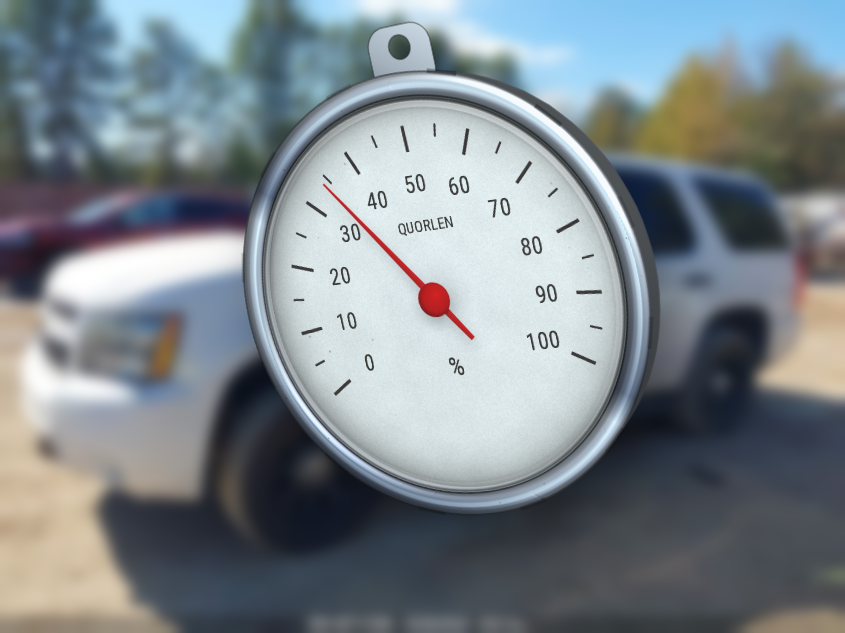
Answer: 35 %
